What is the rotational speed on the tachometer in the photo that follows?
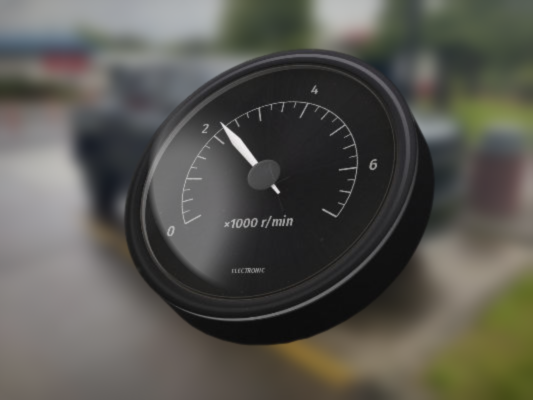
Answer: 2250 rpm
